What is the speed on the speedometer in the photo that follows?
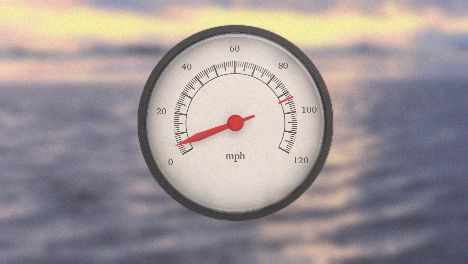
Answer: 5 mph
